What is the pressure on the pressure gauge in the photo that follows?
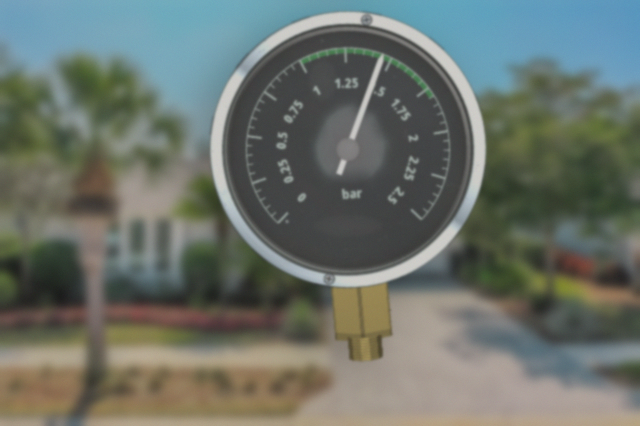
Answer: 1.45 bar
